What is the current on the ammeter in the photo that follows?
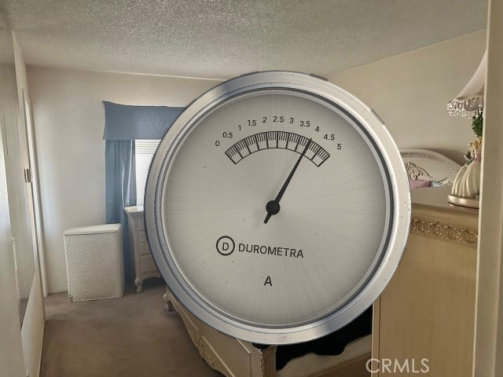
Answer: 4 A
